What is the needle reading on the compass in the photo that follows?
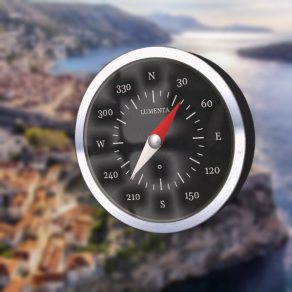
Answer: 40 °
